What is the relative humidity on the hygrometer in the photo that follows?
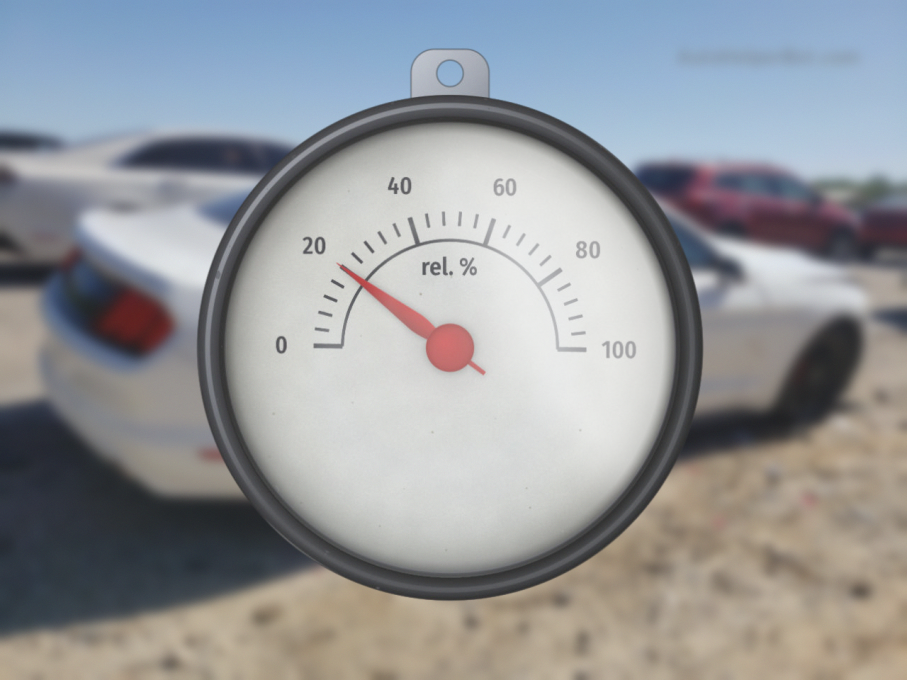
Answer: 20 %
